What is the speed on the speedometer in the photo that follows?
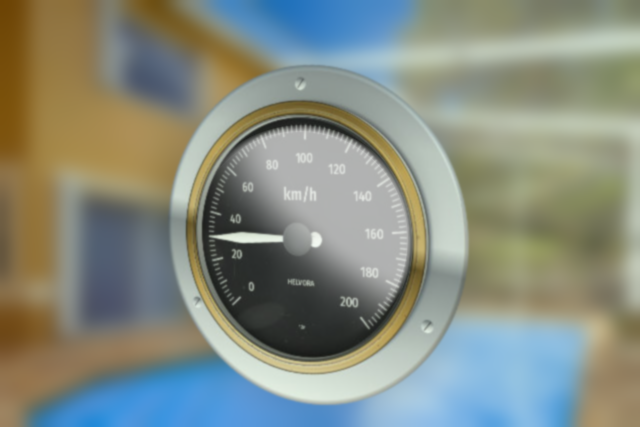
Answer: 30 km/h
